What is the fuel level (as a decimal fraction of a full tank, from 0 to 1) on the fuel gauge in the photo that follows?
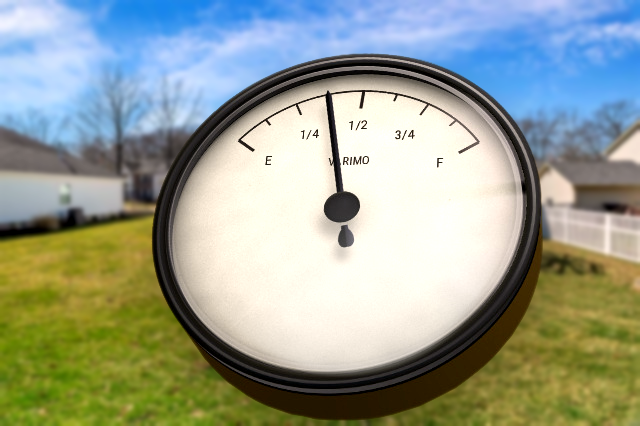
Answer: 0.375
